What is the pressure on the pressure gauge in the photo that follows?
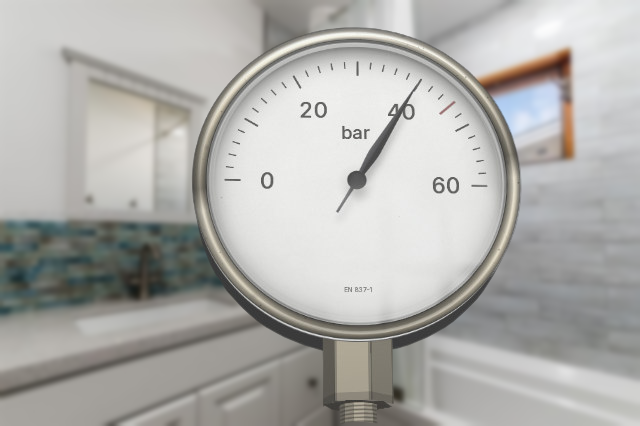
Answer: 40 bar
